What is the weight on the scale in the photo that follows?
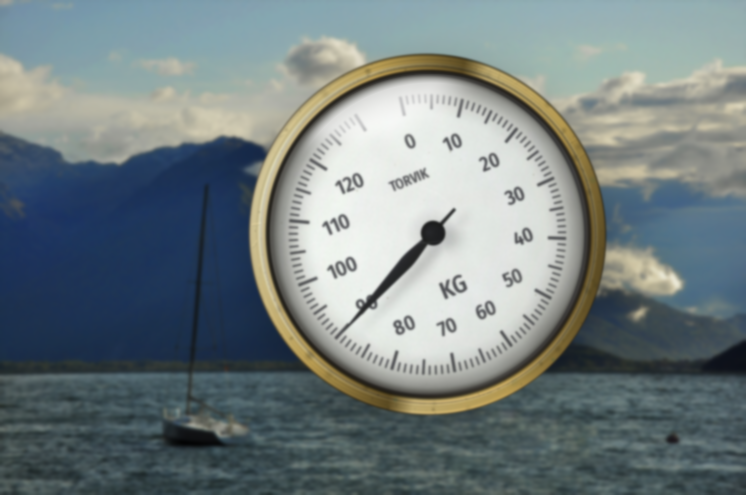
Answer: 90 kg
